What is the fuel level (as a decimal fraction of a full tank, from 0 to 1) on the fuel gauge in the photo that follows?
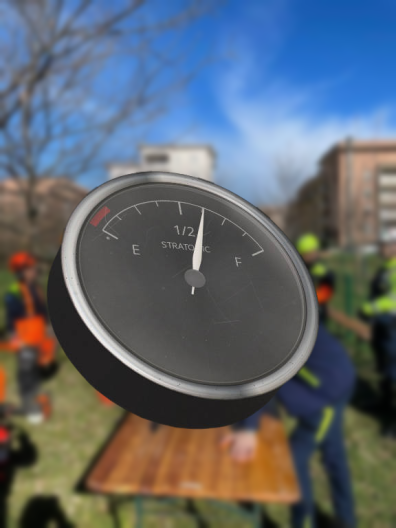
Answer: 0.625
